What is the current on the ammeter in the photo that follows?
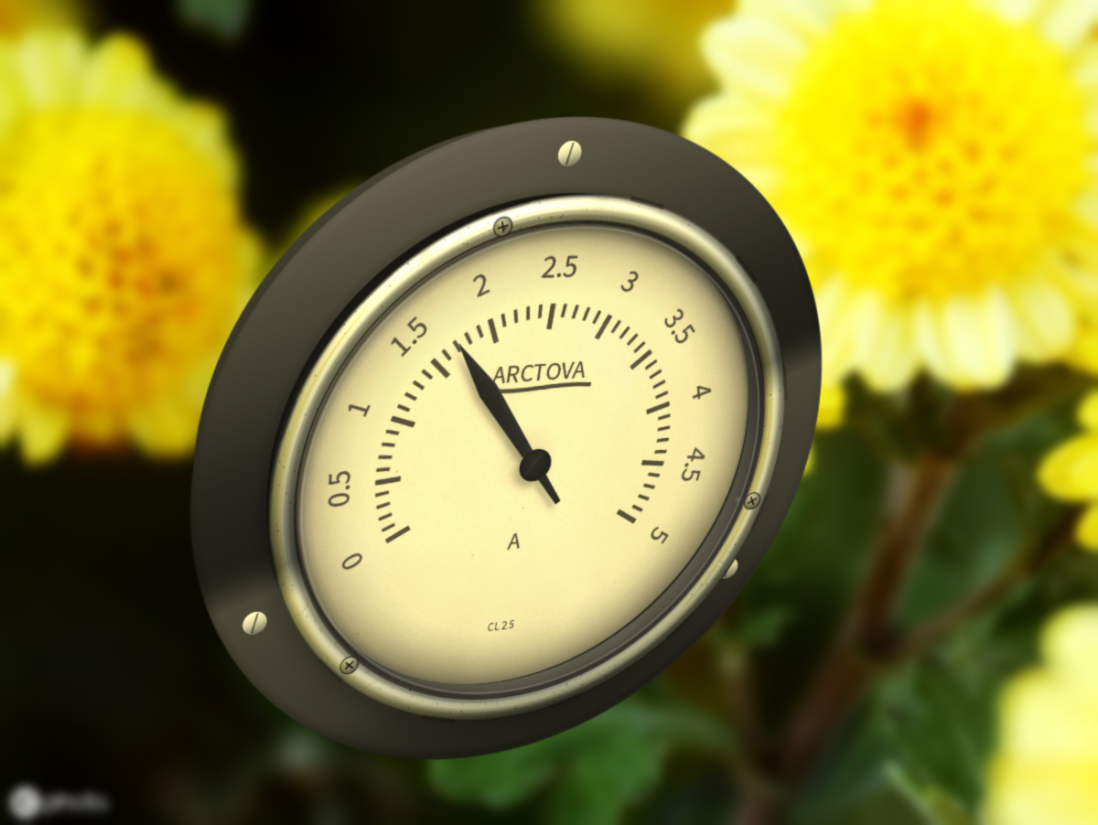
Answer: 1.7 A
